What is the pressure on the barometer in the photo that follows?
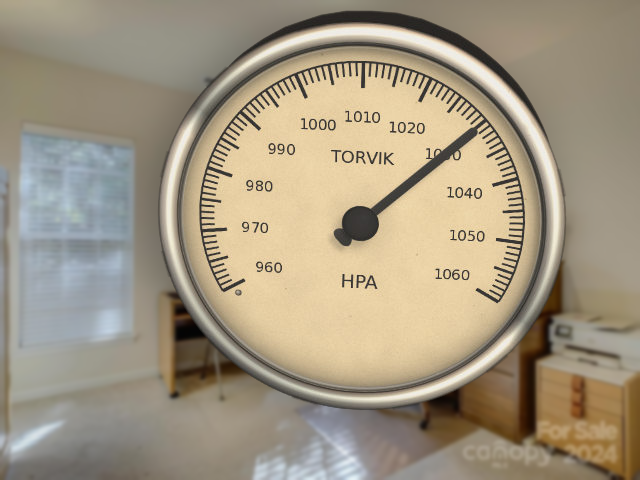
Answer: 1030 hPa
